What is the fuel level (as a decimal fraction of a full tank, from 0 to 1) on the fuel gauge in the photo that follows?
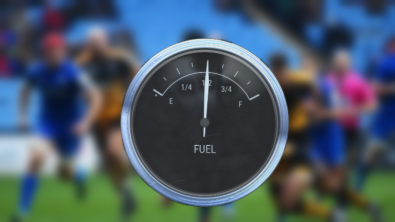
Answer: 0.5
